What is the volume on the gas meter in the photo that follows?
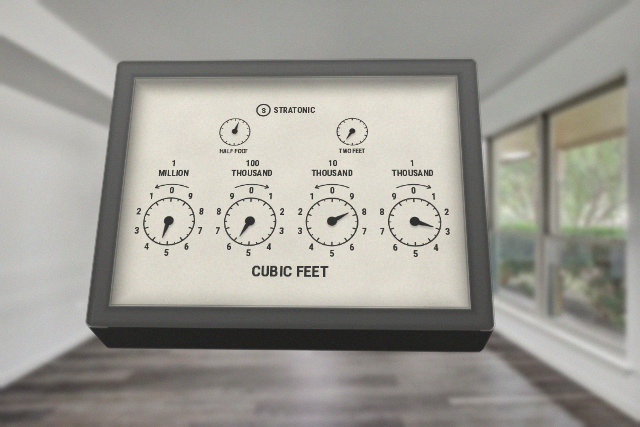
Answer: 458300 ft³
